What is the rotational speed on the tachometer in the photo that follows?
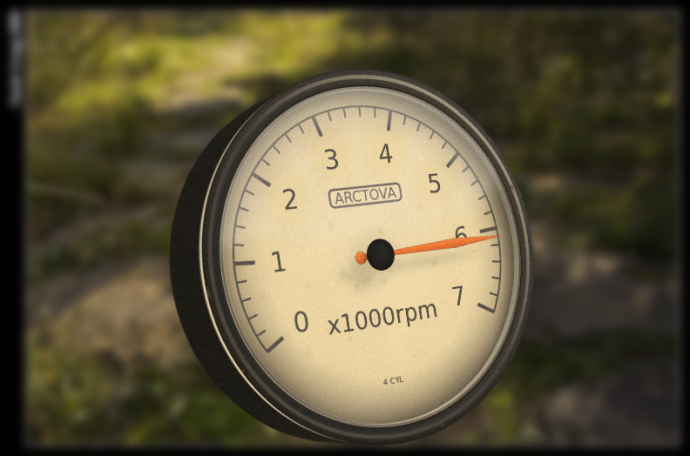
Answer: 6100 rpm
